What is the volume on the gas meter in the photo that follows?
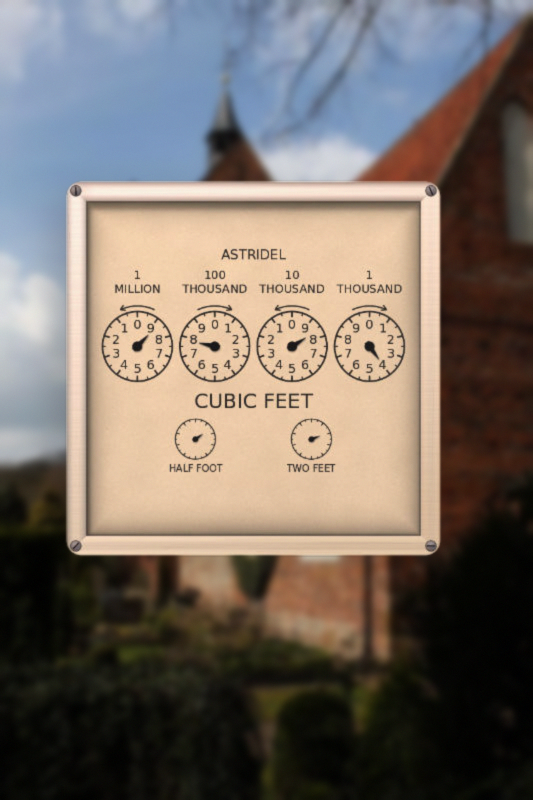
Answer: 878400 ft³
